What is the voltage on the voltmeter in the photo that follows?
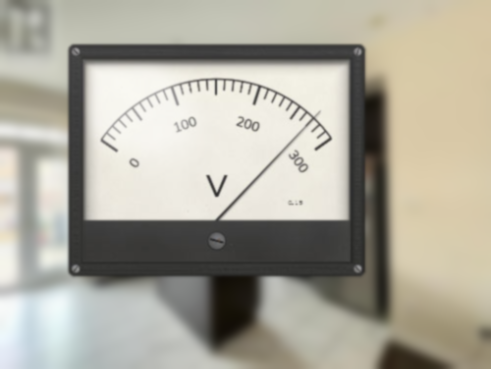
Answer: 270 V
